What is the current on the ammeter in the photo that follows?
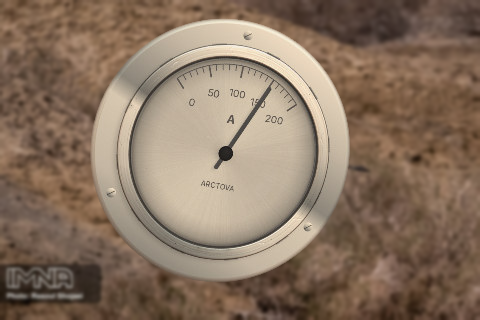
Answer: 150 A
